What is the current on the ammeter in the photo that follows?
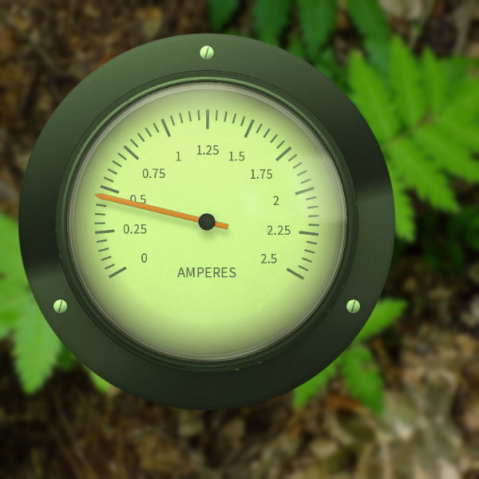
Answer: 0.45 A
